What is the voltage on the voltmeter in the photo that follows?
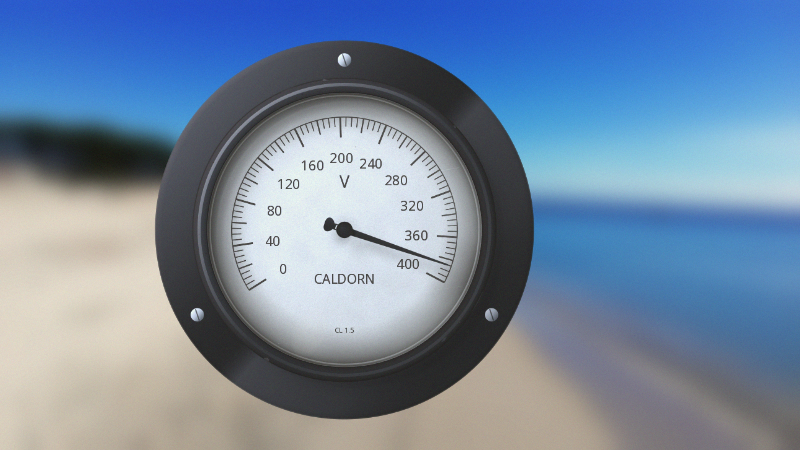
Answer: 385 V
